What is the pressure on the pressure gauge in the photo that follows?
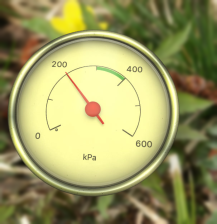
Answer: 200 kPa
